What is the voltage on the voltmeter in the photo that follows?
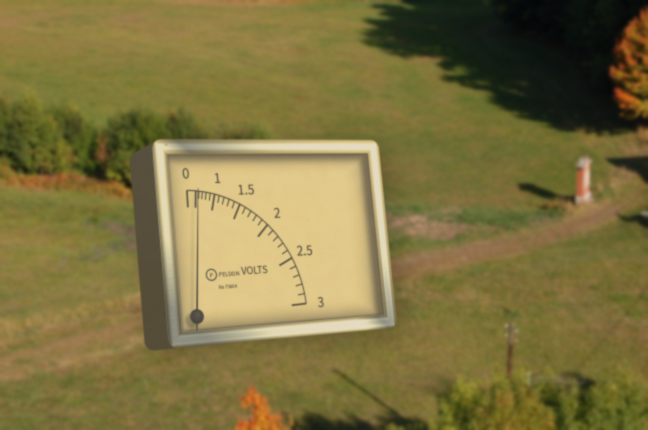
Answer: 0.5 V
